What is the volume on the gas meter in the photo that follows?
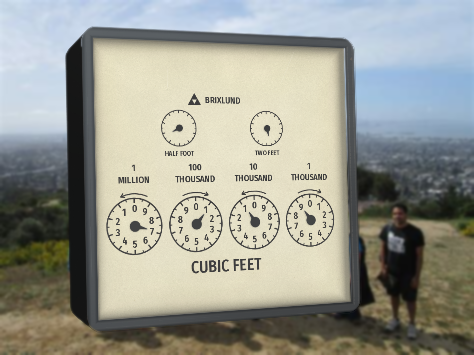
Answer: 710900 ft³
